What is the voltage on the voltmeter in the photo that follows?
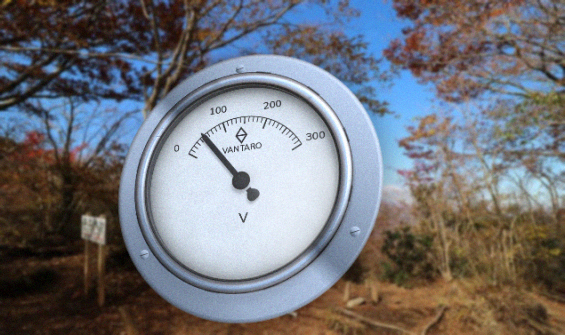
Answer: 50 V
